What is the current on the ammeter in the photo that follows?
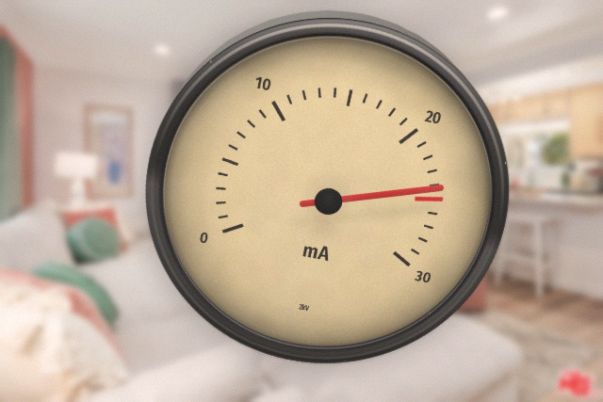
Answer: 24 mA
